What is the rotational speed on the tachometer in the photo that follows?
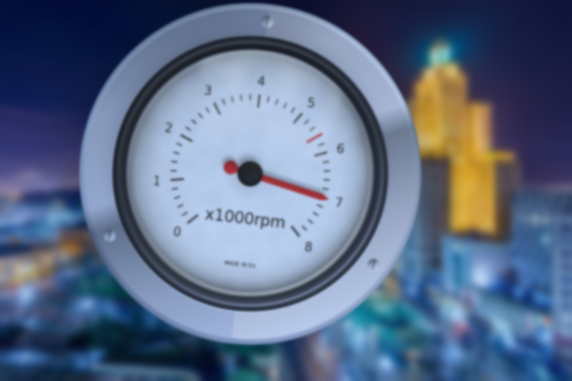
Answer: 7000 rpm
